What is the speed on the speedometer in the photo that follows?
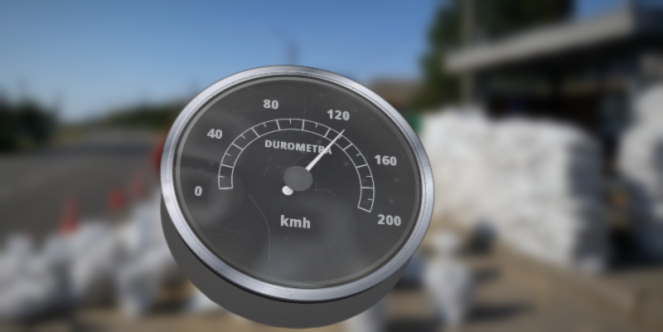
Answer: 130 km/h
